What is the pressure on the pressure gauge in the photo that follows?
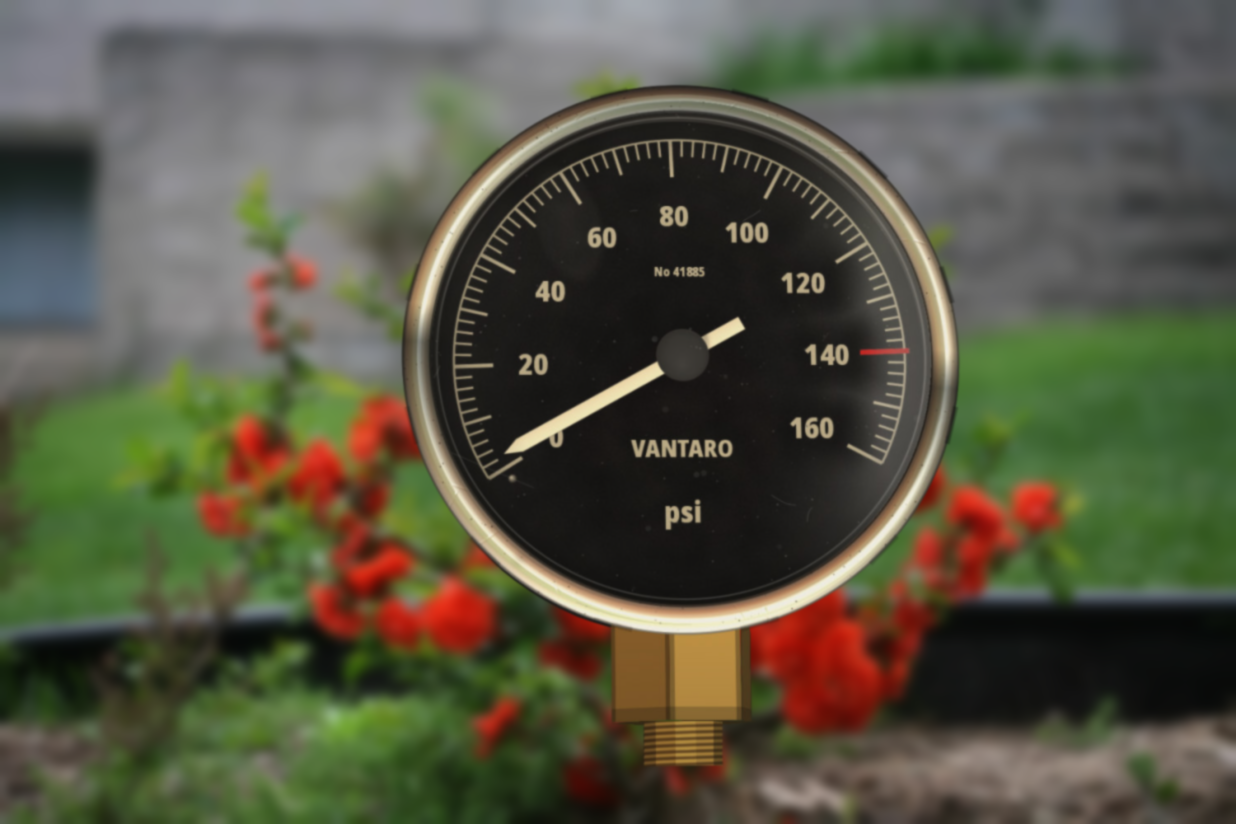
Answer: 2 psi
